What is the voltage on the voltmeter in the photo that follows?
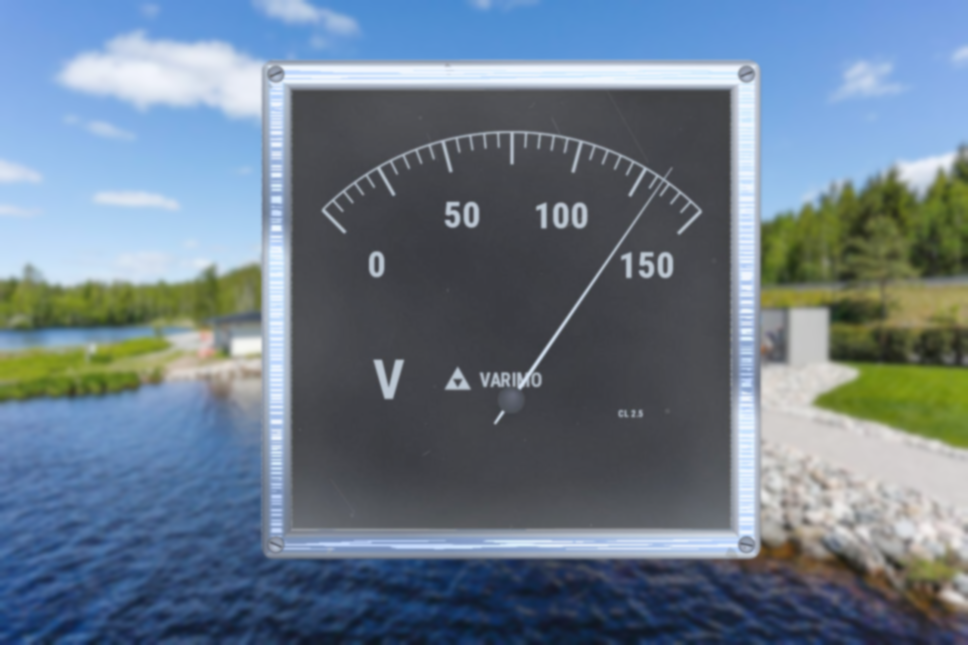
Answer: 132.5 V
